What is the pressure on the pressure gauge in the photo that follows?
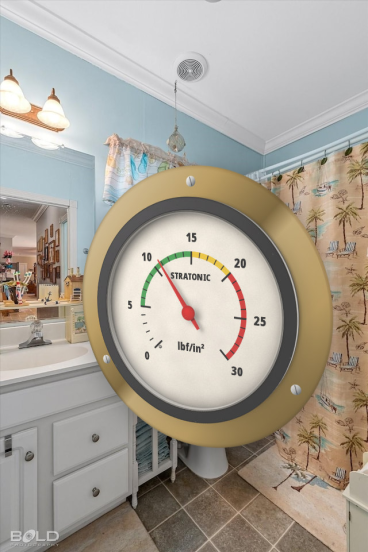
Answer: 11 psi
